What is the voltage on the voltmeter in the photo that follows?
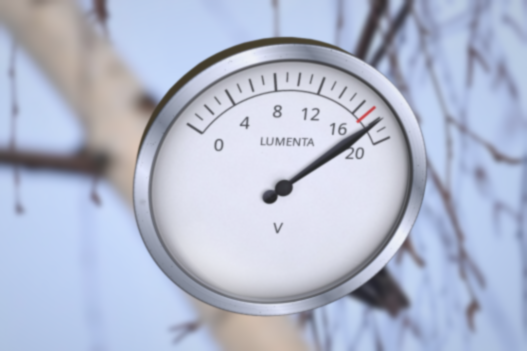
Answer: 18 V
